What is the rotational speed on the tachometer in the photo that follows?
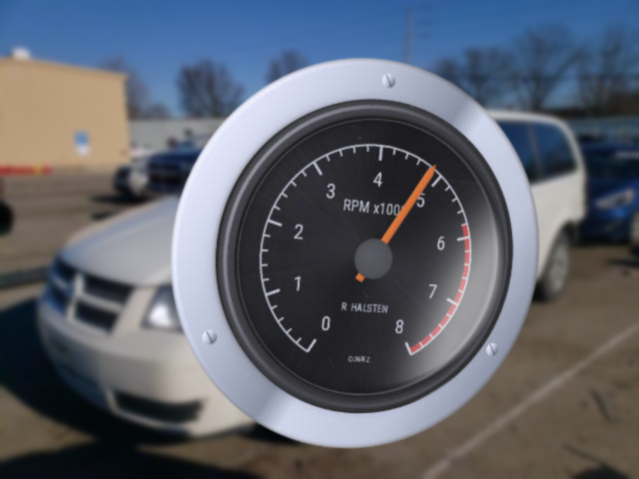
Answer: 4800 rpm
